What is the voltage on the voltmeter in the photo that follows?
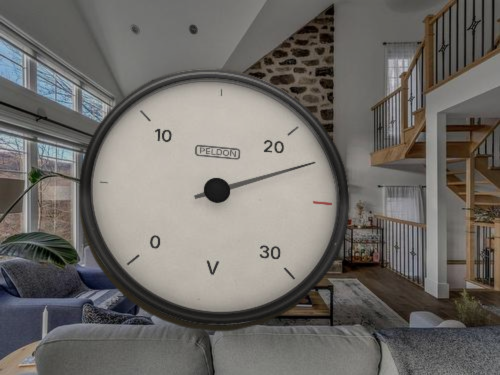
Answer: 22.5 V
